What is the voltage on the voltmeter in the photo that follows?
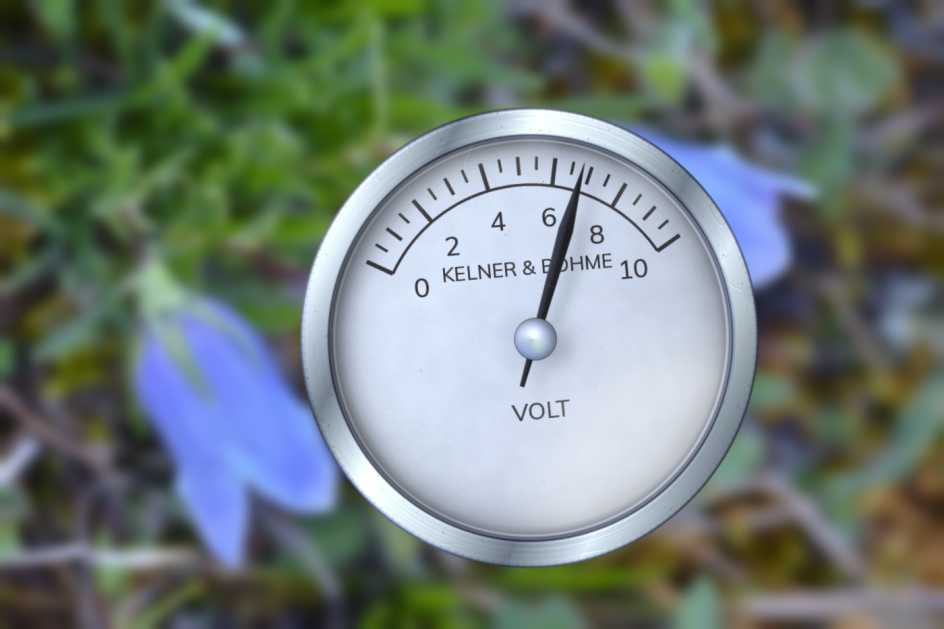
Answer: 6.75 V
